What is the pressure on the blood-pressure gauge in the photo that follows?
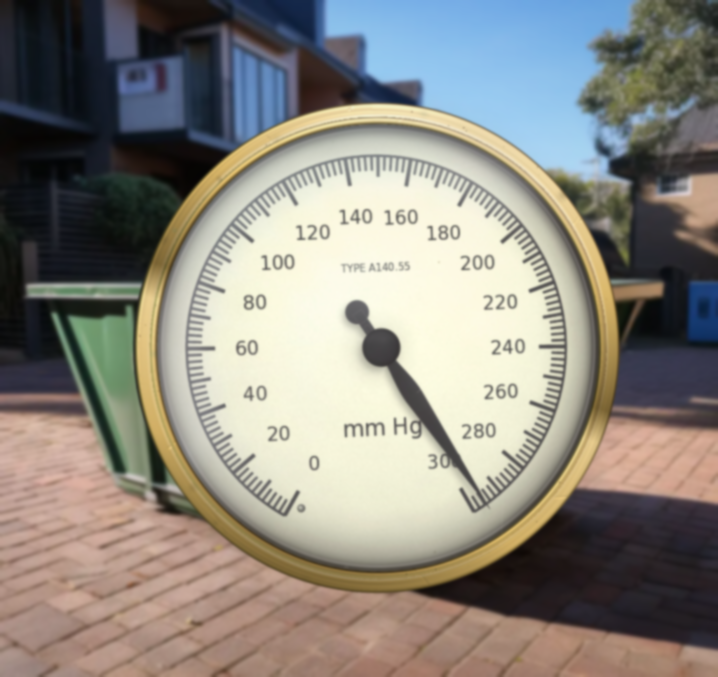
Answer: 296 mmHg
